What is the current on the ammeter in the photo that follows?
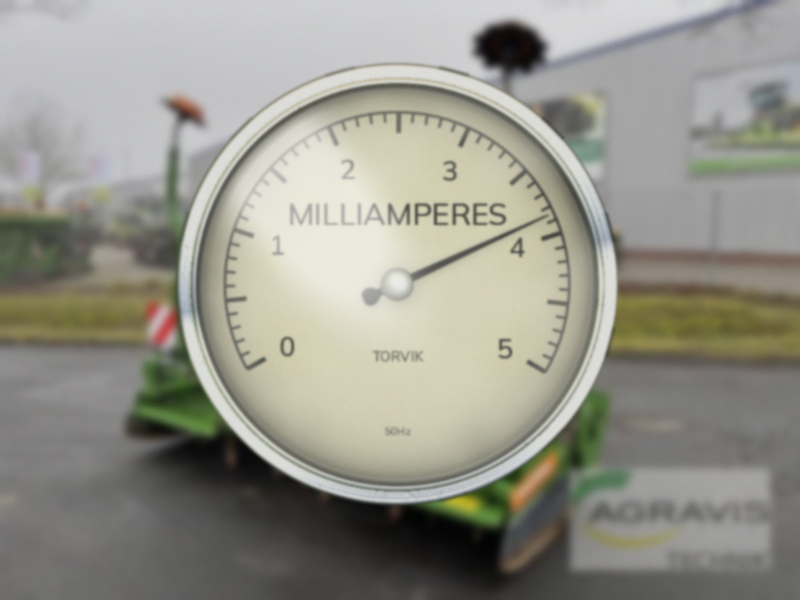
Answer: 3.85 mA
